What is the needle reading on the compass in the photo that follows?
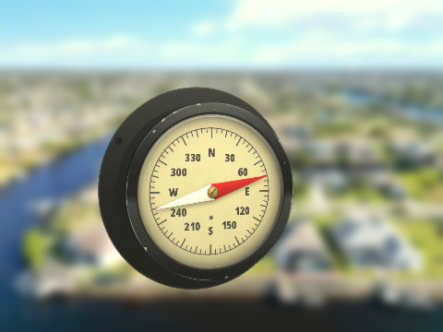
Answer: 75 °
